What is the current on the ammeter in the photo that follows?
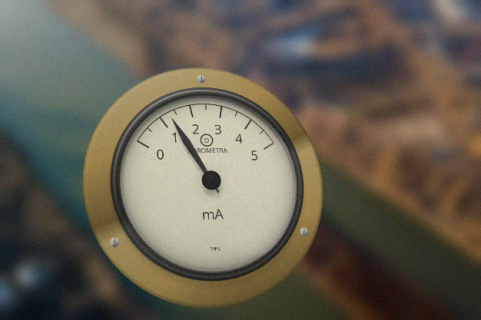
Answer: 1.25 mA
